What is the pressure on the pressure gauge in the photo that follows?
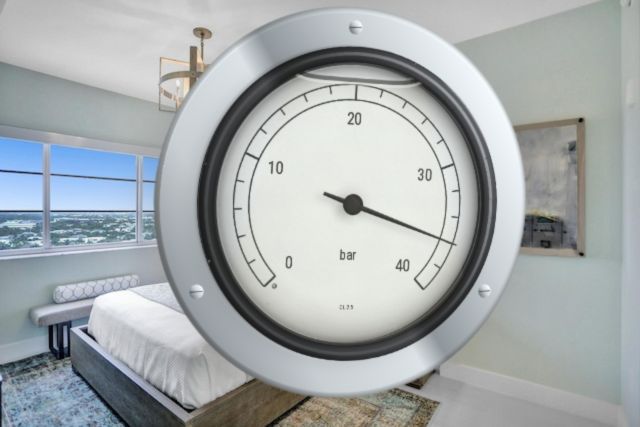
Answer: 36 bar
